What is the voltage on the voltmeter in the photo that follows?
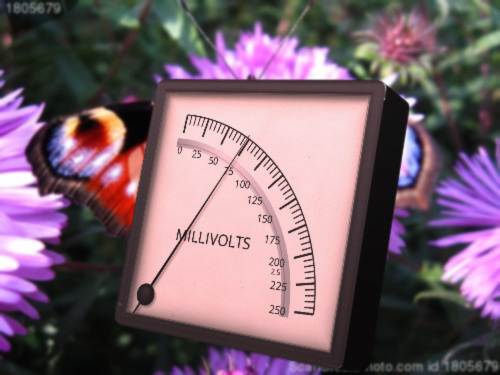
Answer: 75 mV
